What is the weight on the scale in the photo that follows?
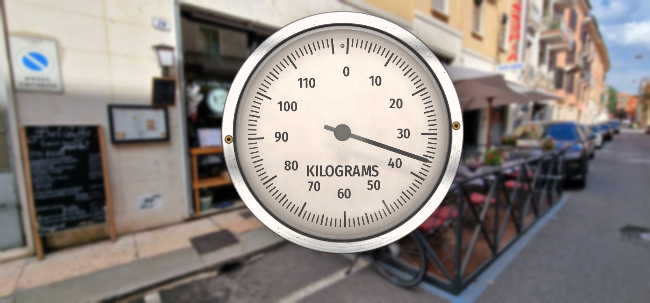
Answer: 36 kg
